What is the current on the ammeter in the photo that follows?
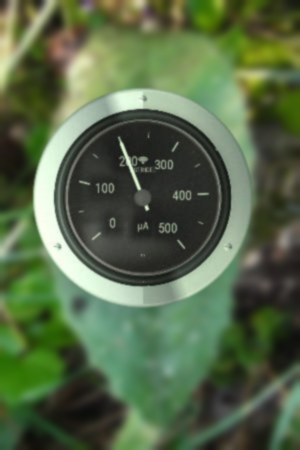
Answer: 200 µA
